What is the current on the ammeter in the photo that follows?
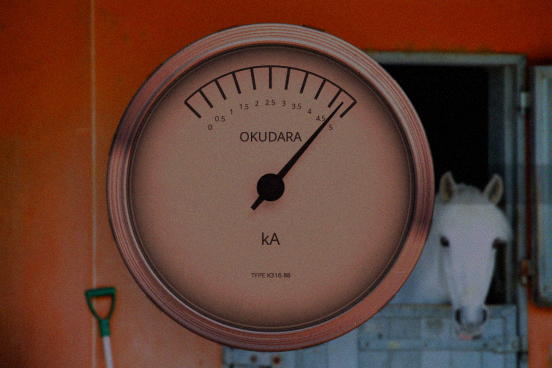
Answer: 4.75 kA
